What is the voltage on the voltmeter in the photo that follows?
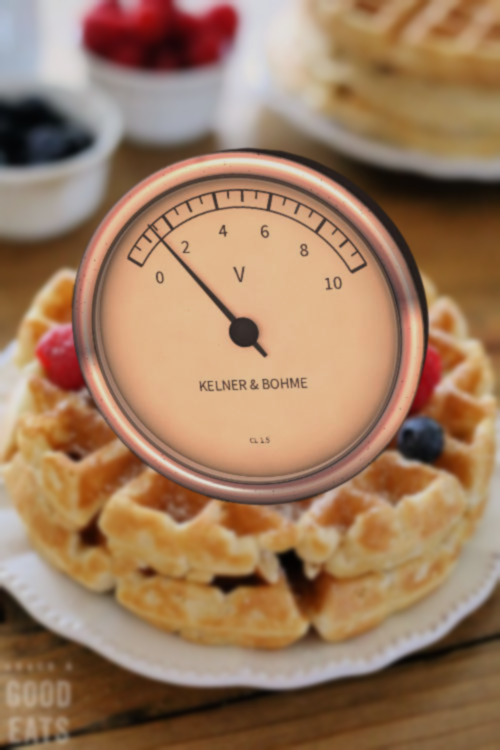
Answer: 1.5 V
